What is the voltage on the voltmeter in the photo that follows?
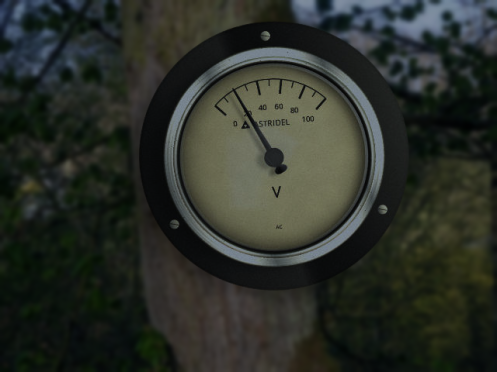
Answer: 20 V
